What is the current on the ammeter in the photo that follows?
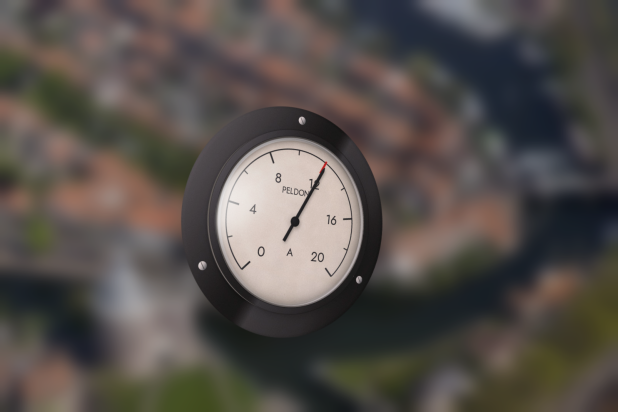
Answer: 12 A
